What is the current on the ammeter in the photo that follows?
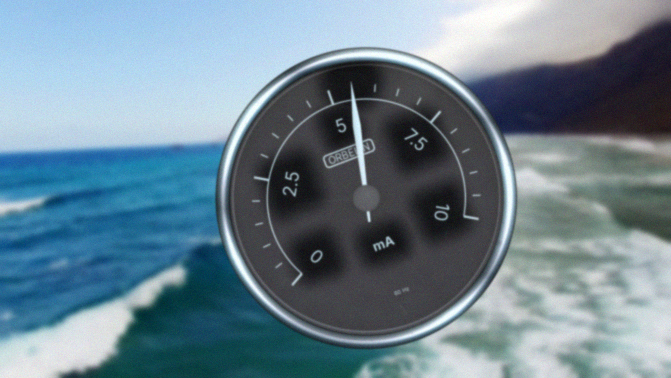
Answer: 5.5 mA
